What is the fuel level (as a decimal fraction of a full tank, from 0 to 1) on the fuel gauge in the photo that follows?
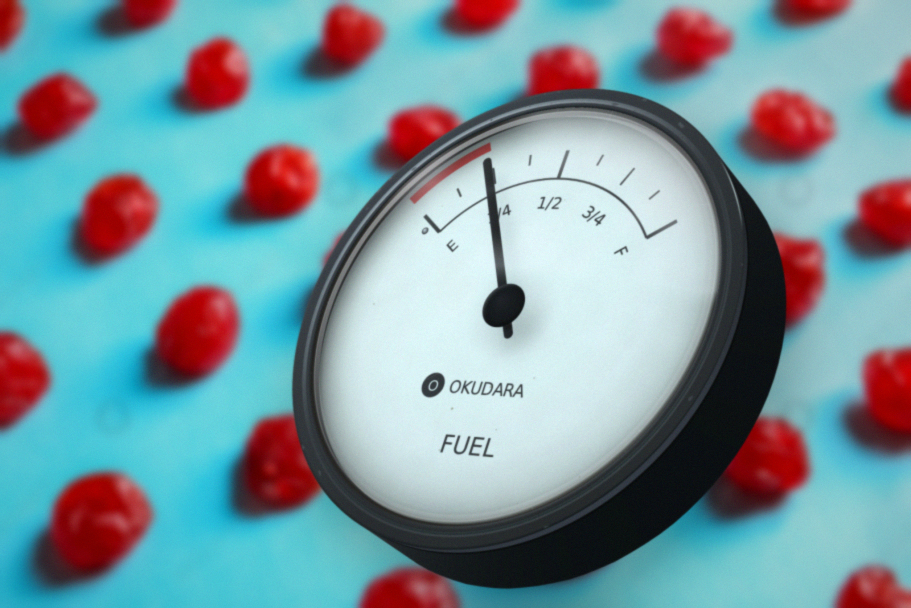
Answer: 0.25
